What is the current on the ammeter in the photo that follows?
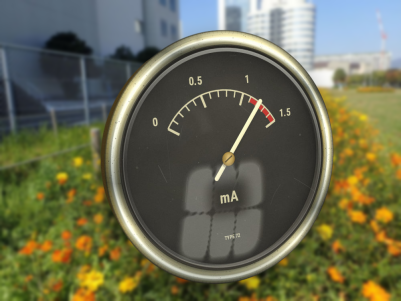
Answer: 1.2 mA
